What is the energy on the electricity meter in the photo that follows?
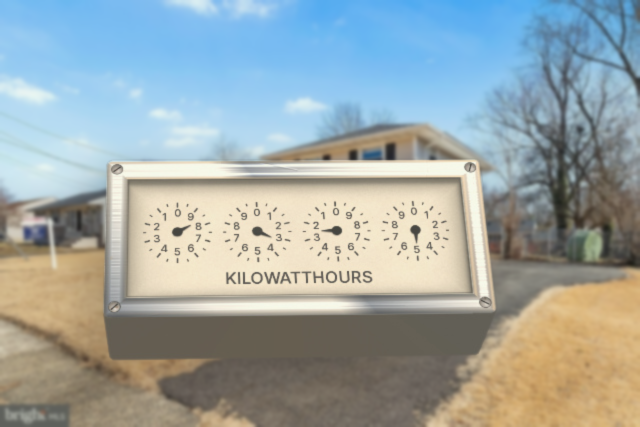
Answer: 8325 kWh
